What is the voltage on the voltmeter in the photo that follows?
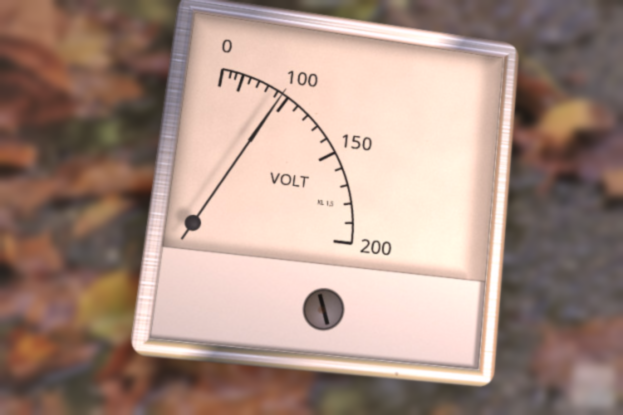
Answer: 95 V
